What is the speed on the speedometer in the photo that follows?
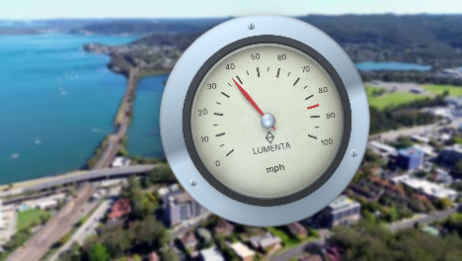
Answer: 37.5 mph
